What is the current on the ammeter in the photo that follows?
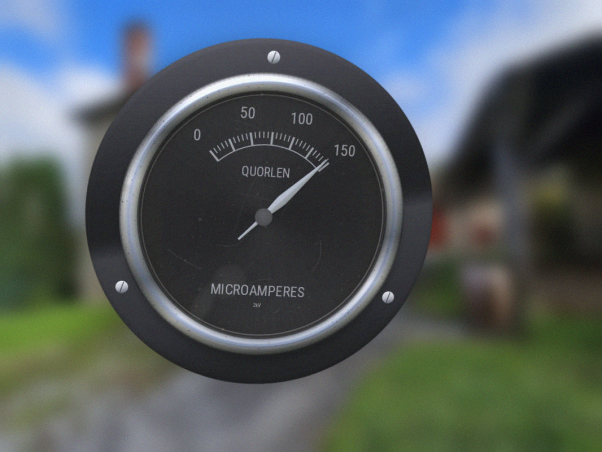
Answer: 145 µA
